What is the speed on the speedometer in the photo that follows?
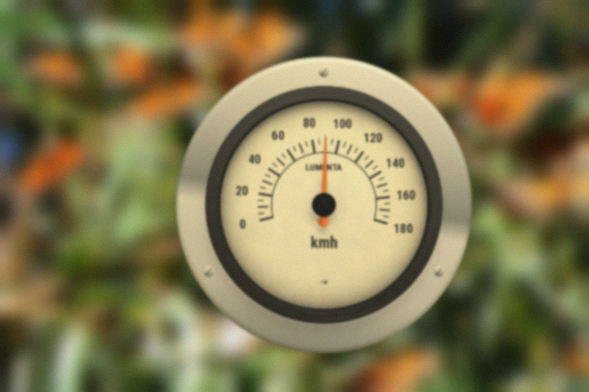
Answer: 90 km/h
